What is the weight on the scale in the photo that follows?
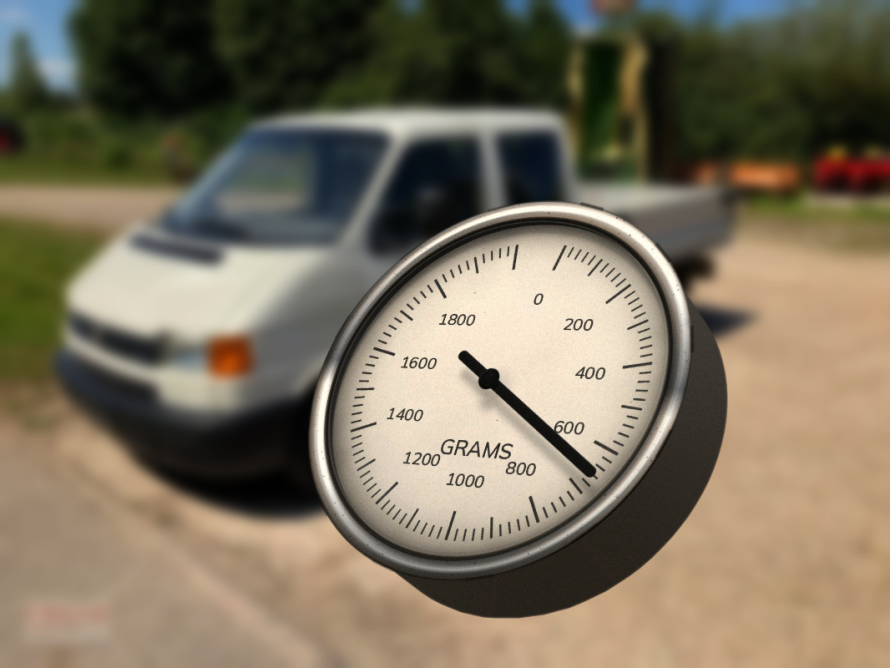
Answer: 660 g
